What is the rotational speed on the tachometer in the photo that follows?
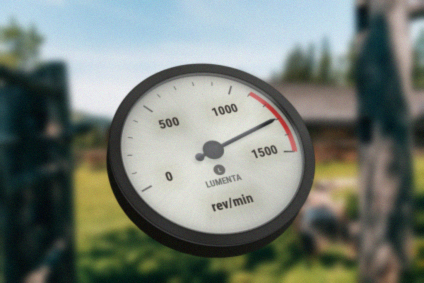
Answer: 1300 rpm
